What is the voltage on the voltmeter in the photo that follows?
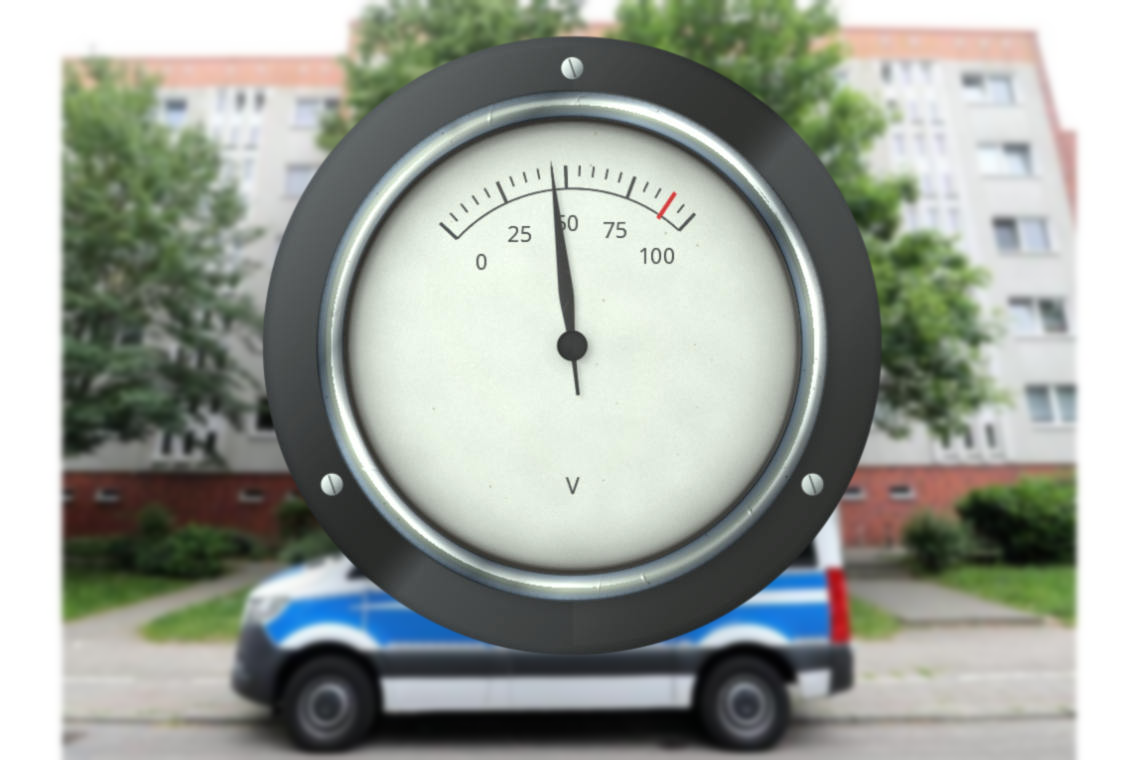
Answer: 45 V
